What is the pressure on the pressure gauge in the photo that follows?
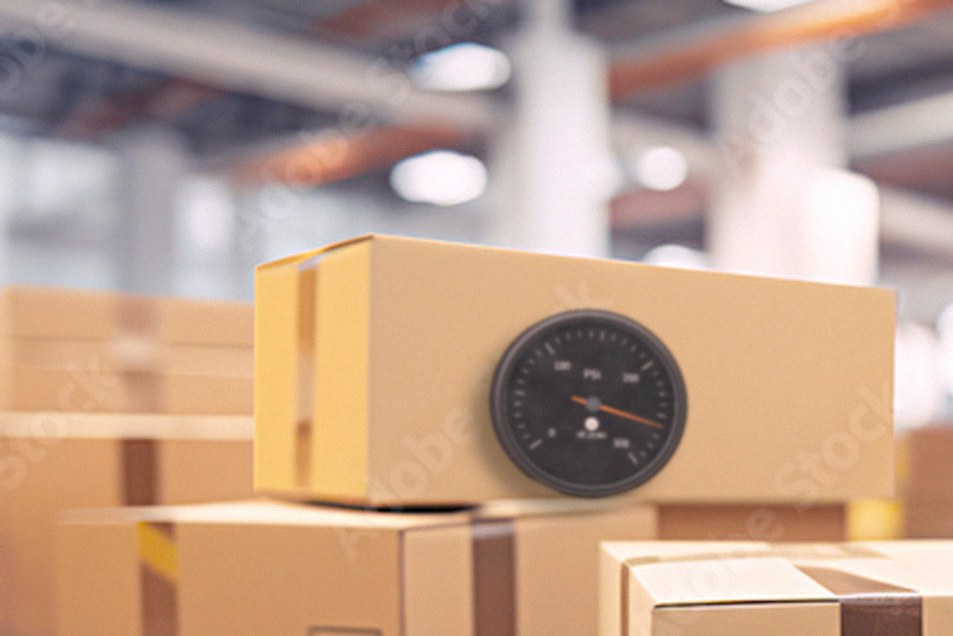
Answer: 260 psi
